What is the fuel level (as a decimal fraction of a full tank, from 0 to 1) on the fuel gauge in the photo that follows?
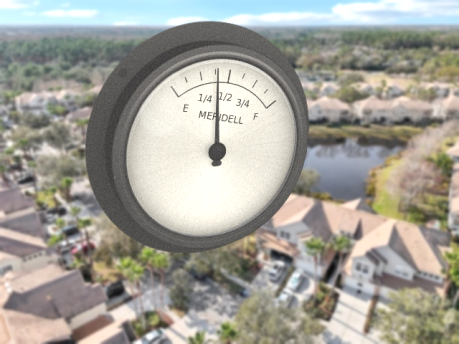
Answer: 0.375
